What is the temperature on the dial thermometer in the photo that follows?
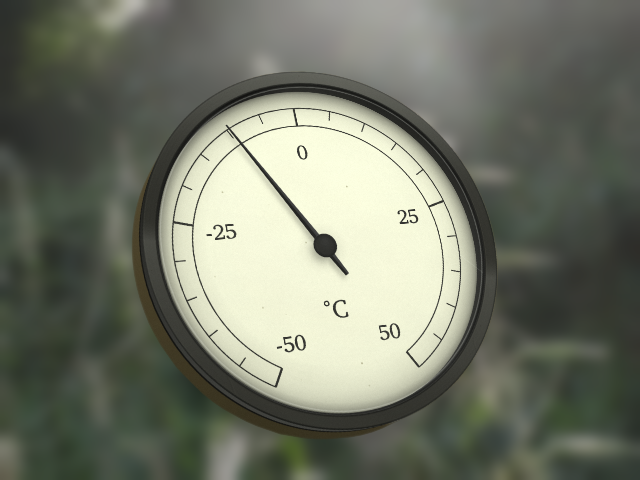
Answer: -10 °C
